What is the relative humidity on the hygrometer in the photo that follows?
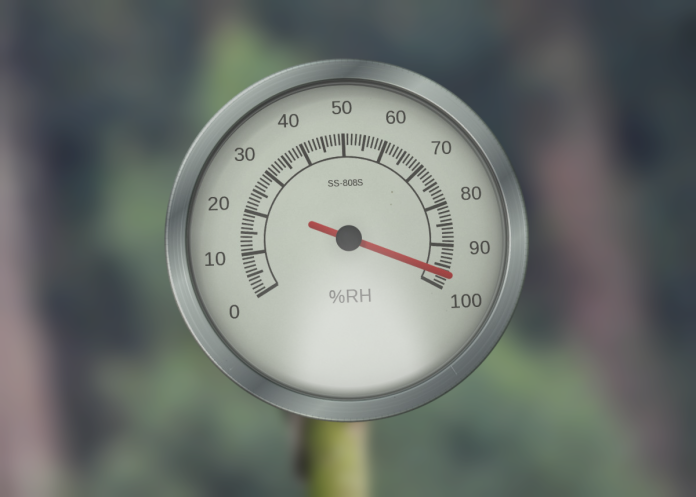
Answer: 97 %
